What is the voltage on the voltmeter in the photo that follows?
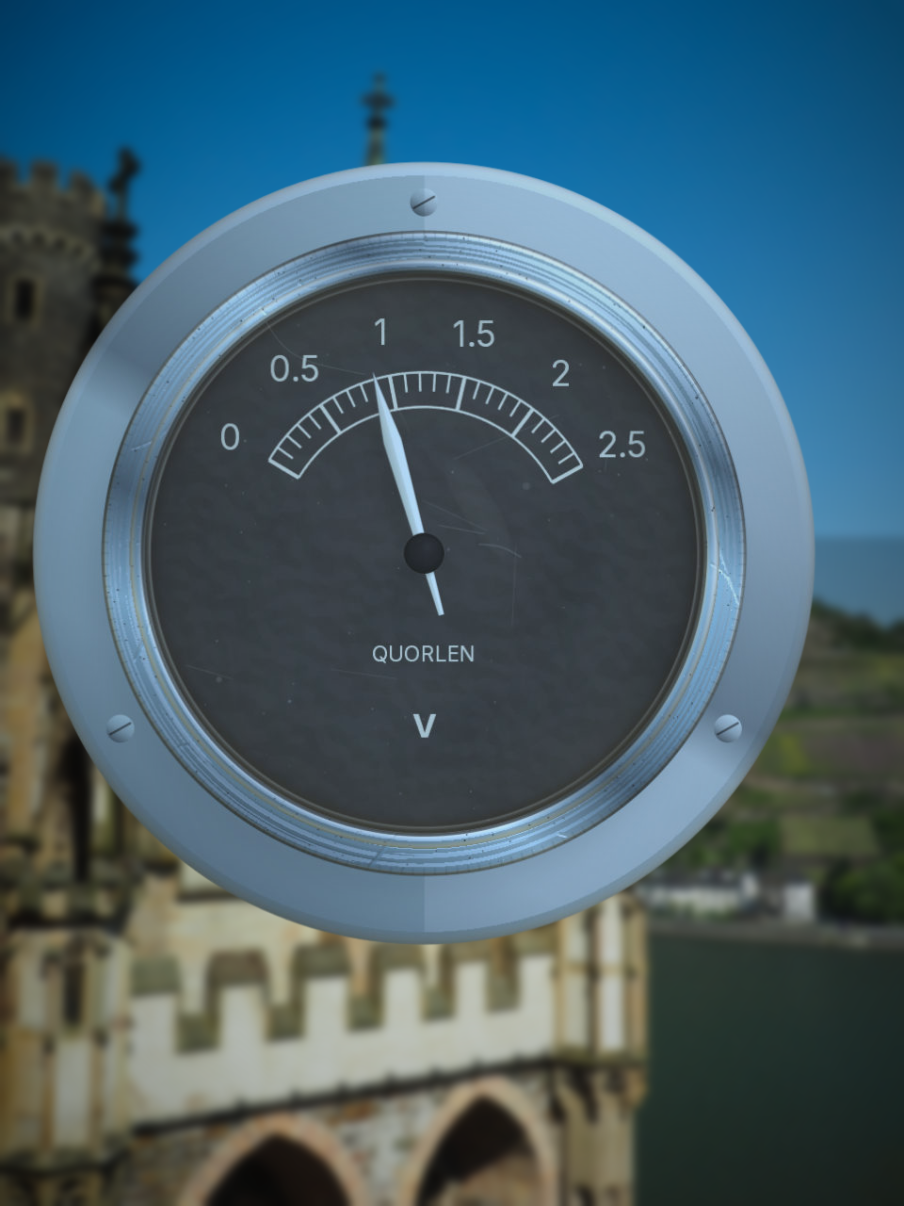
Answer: 0.9 V
